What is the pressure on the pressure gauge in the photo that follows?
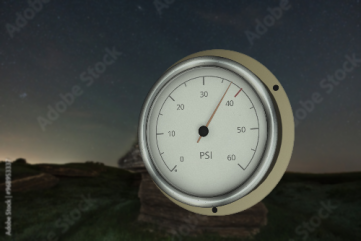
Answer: 37.5 psi
